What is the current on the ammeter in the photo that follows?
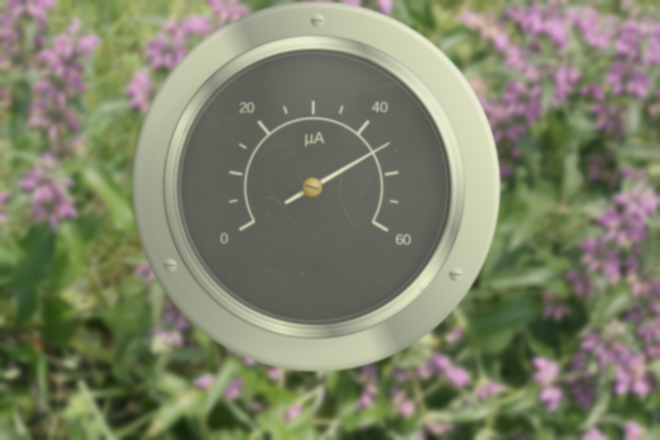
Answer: 45 µA
